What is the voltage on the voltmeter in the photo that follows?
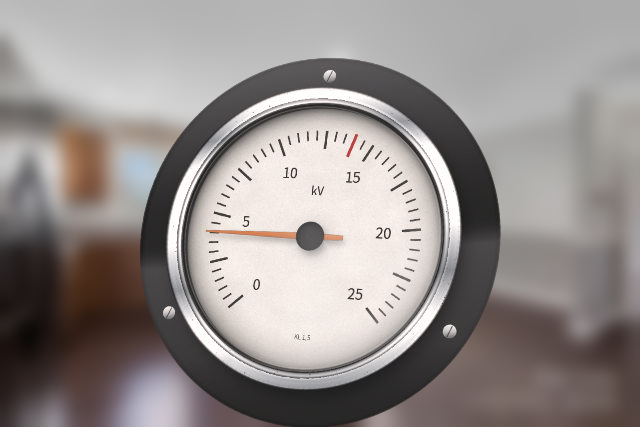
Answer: 4 kV
